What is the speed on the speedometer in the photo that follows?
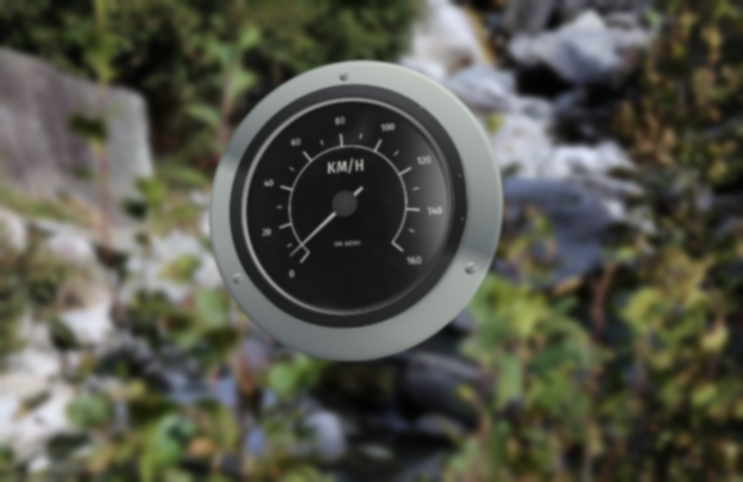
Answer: 5 km/h
